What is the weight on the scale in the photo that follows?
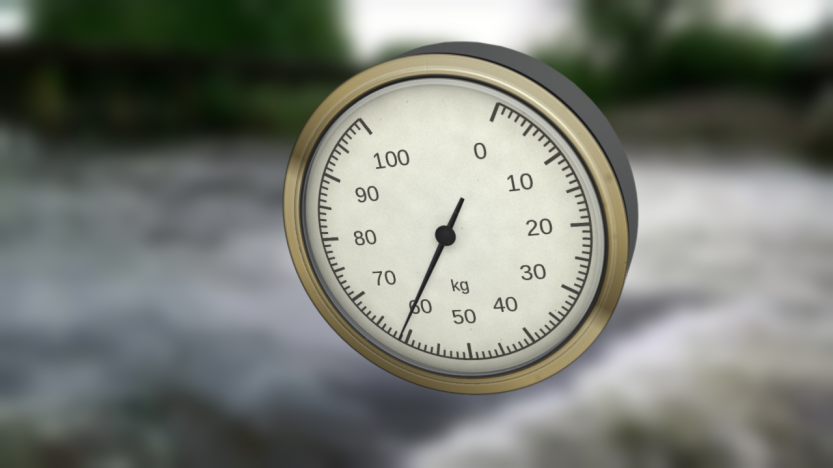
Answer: 61 kg
